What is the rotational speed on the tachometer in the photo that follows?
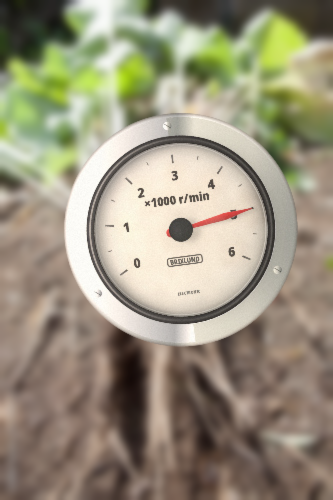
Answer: 5000 rpm
